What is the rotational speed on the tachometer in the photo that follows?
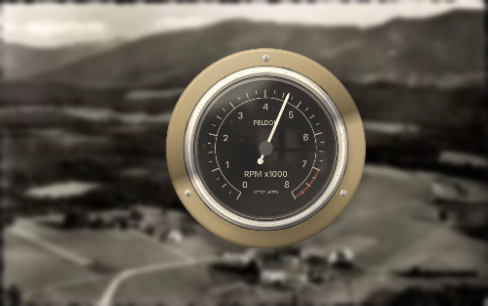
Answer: 4625 rpm
